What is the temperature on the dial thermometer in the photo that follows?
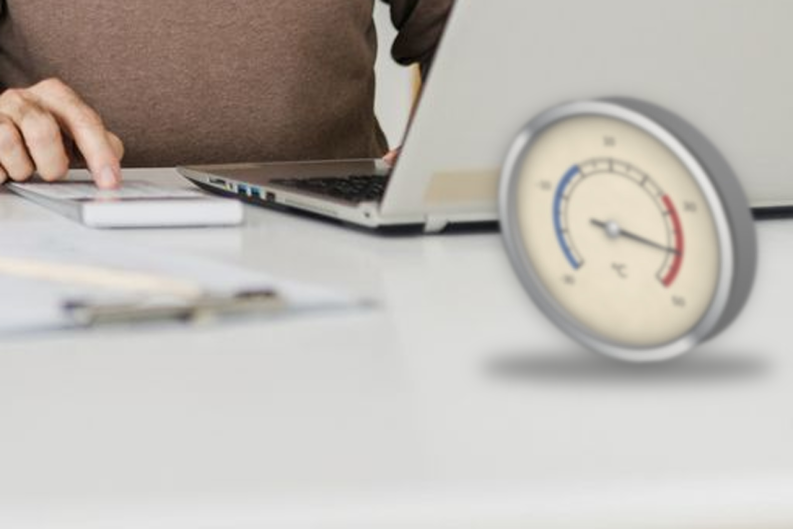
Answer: 40 °C
